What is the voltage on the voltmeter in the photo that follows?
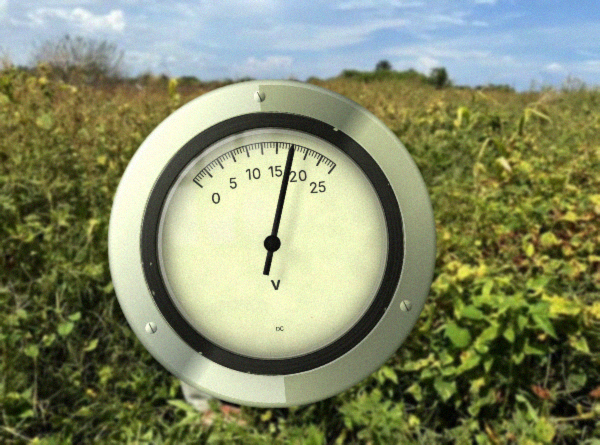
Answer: 17.5 V
